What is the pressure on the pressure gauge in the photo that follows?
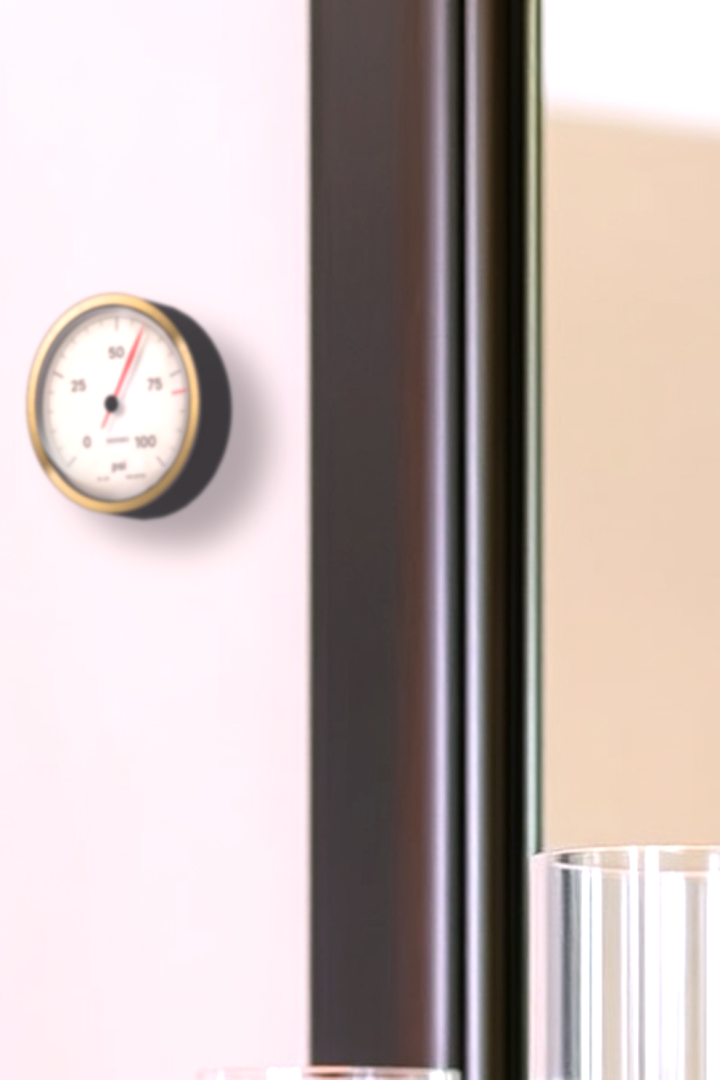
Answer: 60 psi
